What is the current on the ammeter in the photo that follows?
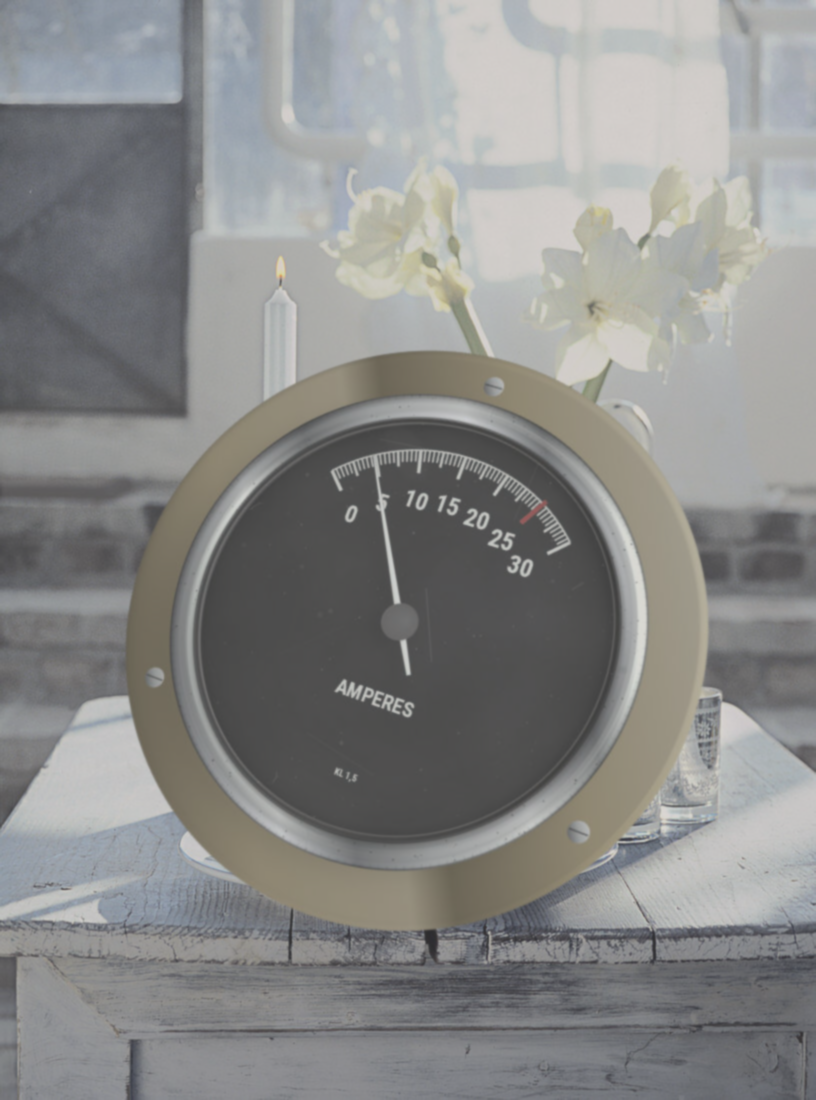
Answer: 5 A
